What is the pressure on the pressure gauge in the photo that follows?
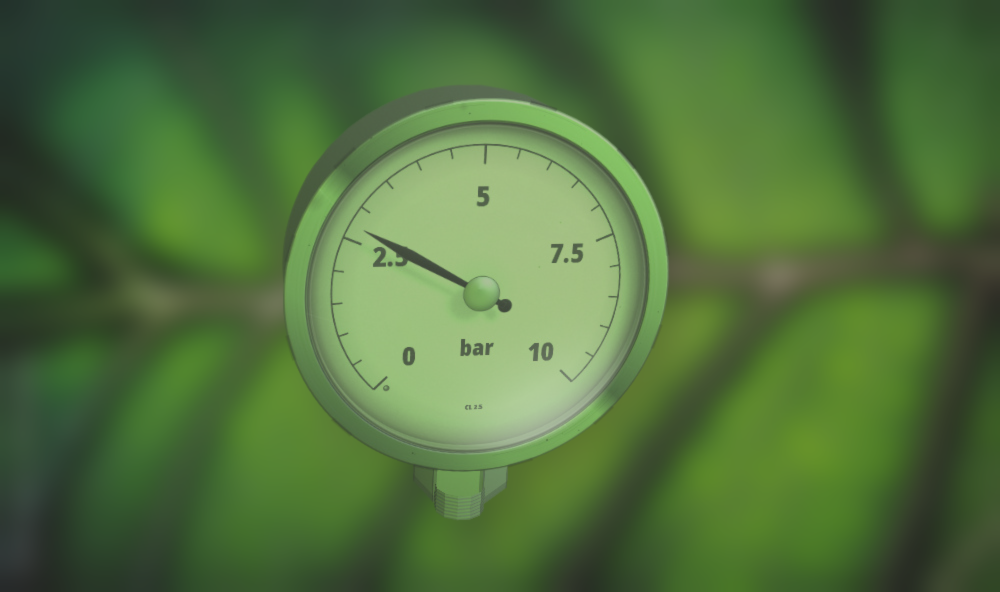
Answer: 2.75 bar
